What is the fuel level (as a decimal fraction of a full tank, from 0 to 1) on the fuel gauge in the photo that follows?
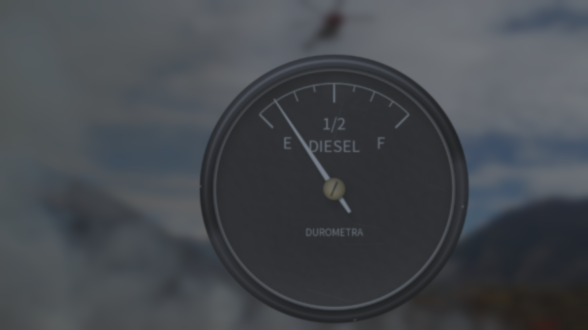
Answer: 0.125
